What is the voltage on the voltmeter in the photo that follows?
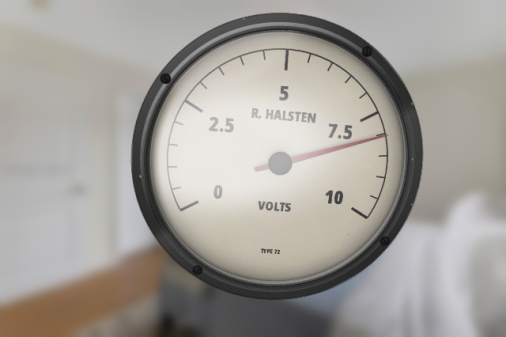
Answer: 8 V
